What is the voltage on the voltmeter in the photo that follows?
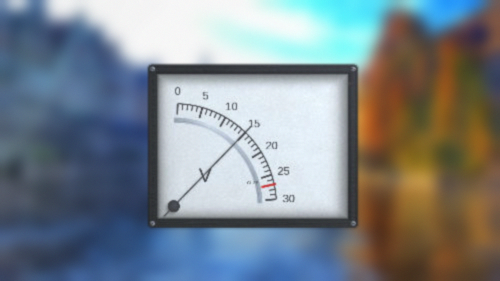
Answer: 15 V
